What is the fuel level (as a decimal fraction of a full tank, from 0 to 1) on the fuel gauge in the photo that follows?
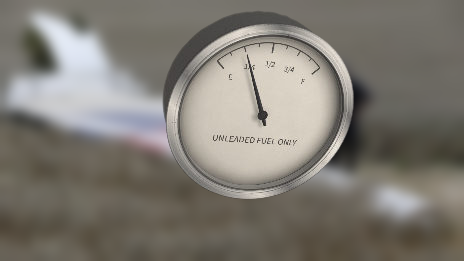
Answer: 0.25
